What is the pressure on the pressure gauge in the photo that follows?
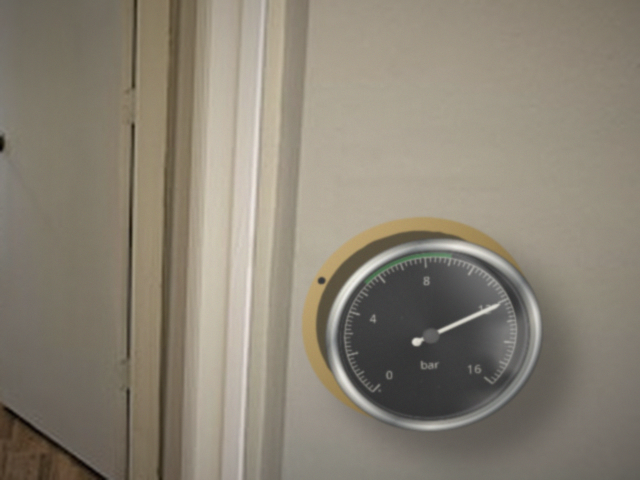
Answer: 12 bar
